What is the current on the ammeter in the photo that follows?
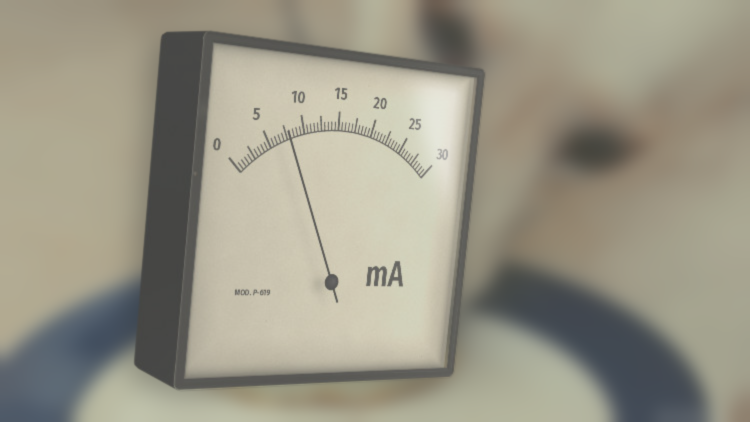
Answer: 7.5 mA
